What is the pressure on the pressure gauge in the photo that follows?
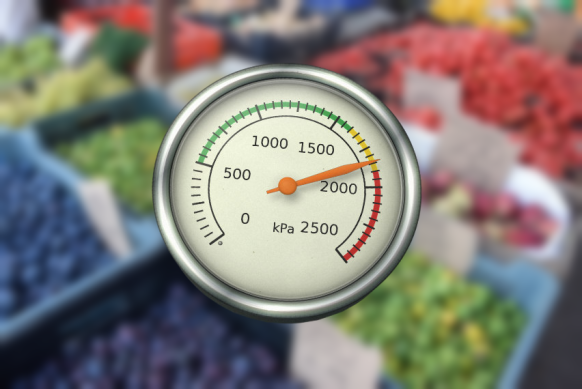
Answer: 1850 kPa
